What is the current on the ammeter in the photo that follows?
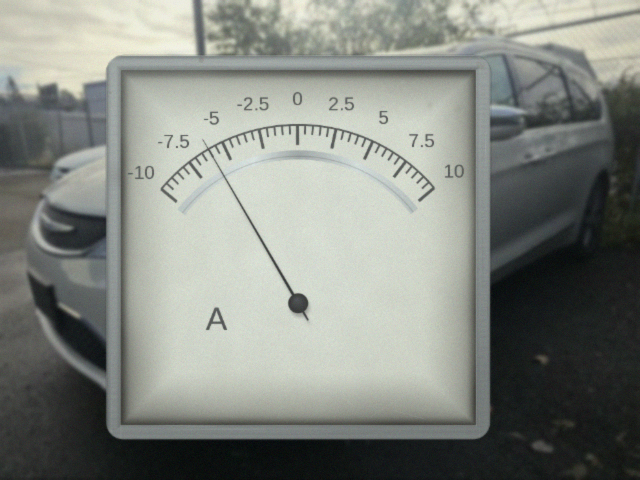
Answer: -6 A
